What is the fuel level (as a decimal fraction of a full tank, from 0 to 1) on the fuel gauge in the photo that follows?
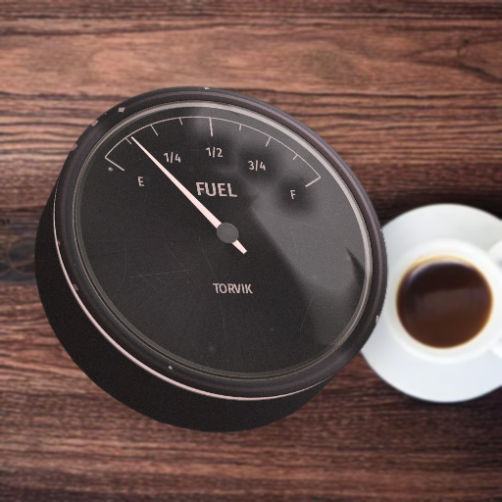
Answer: 0.125
